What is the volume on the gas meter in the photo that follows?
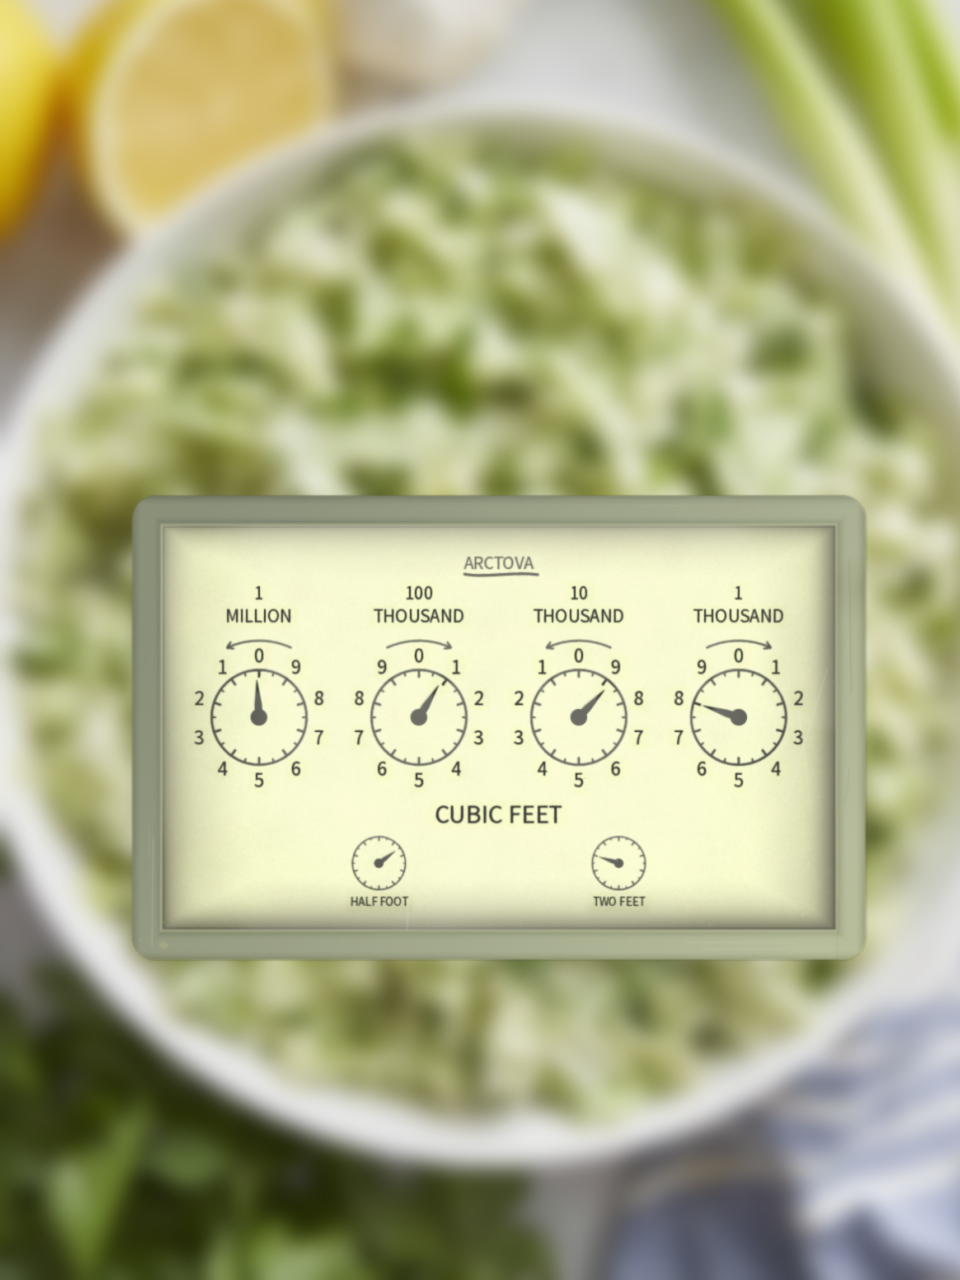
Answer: 8800 ft³
